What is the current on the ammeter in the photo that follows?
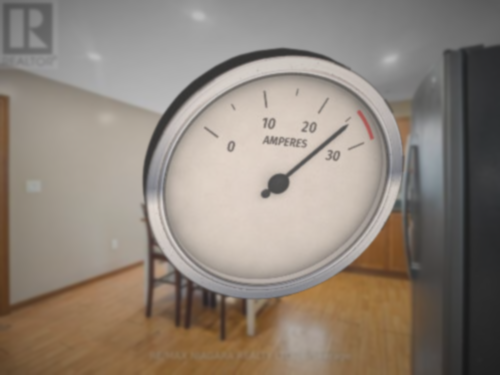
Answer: 25 A
